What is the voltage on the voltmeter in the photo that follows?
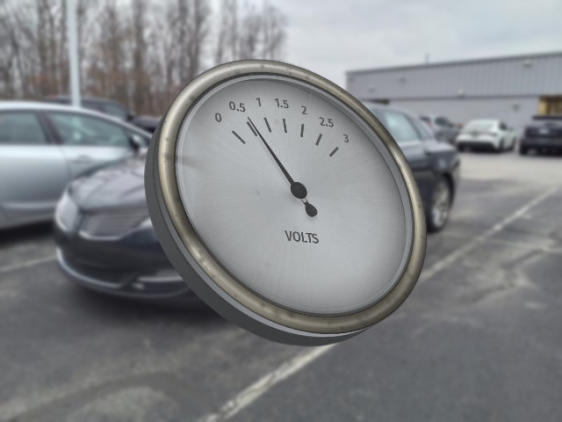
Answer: 0.5 V
